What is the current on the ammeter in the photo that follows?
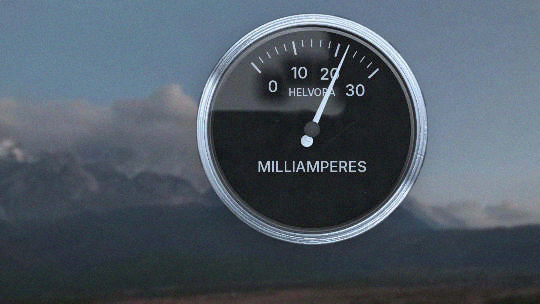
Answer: 22 mA
